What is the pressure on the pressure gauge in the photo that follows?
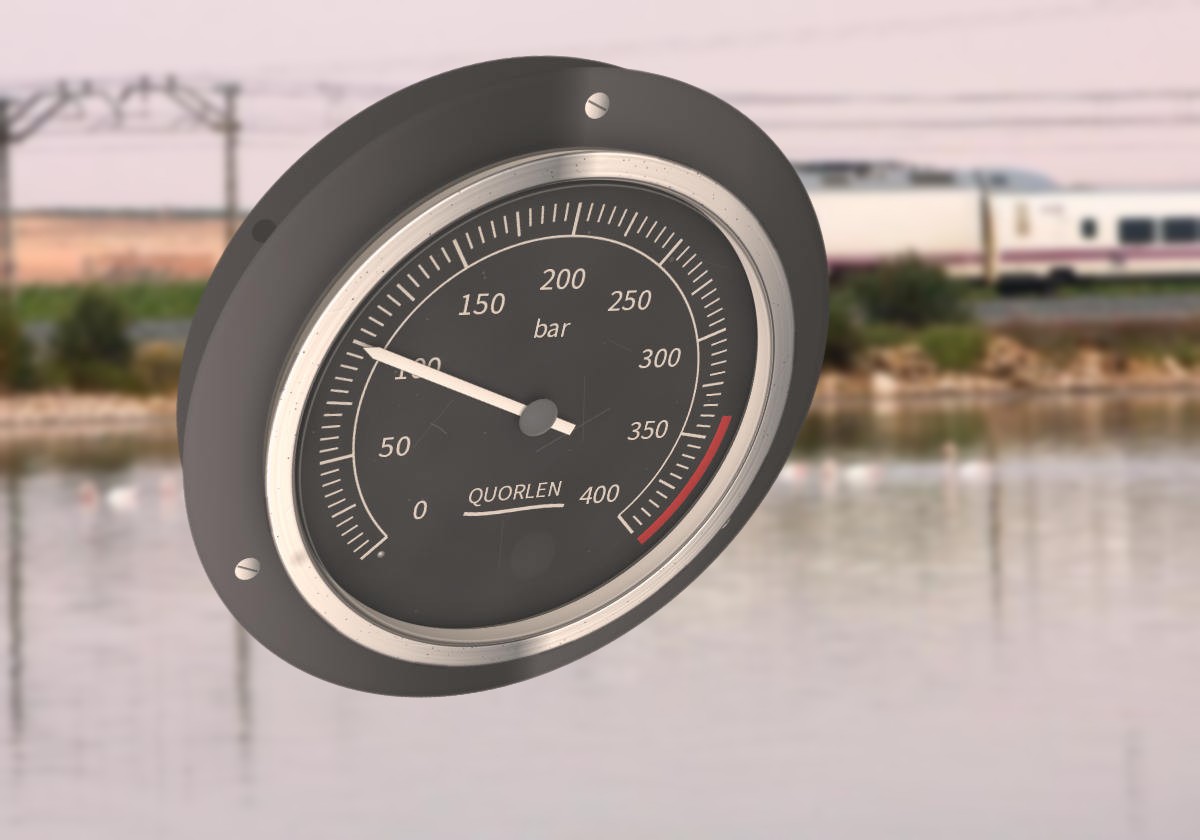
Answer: 100 bar
